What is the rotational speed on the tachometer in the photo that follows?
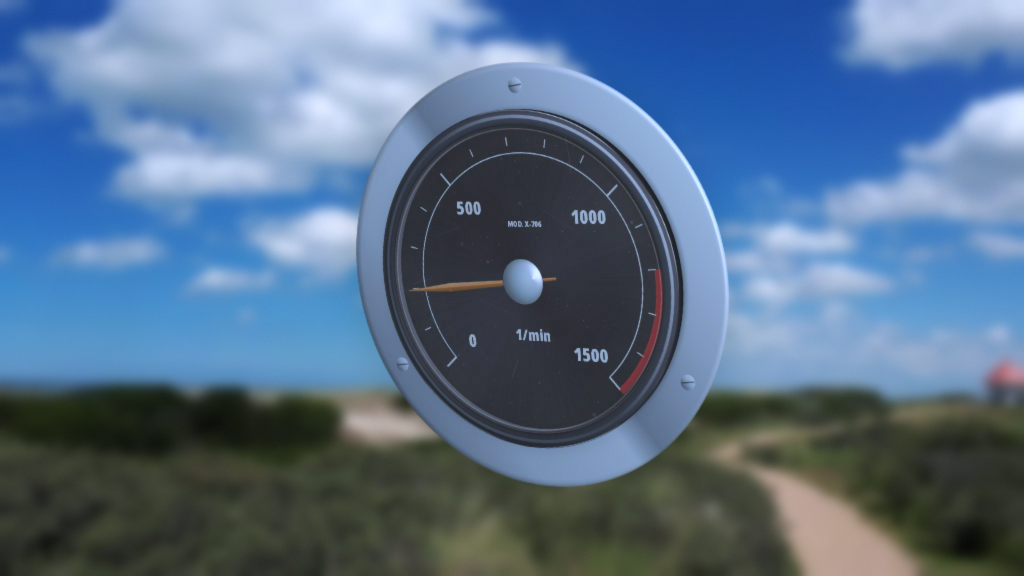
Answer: 200 rpm
